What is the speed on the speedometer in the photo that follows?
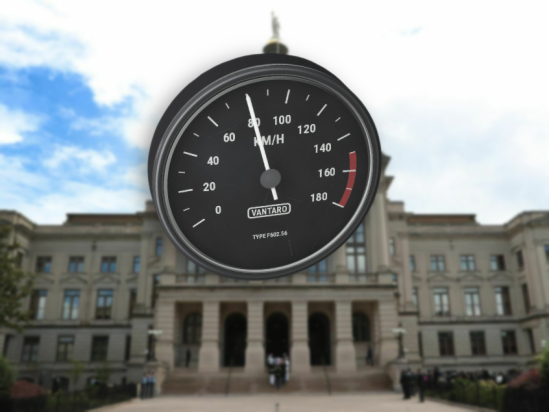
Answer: 80 km/h
